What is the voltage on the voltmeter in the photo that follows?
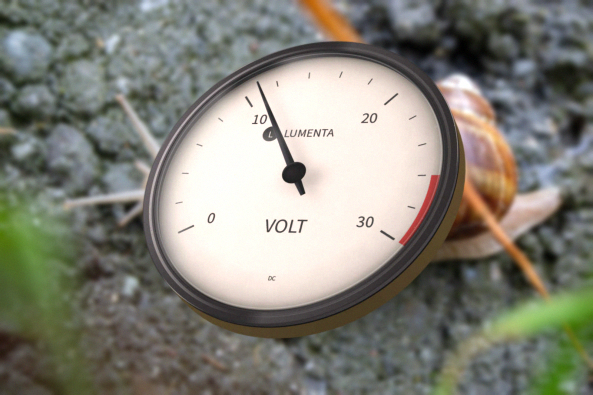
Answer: 11 V
